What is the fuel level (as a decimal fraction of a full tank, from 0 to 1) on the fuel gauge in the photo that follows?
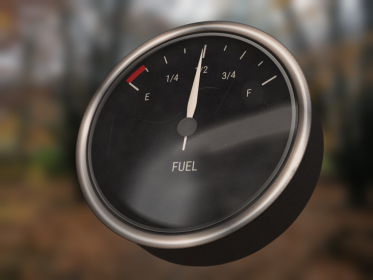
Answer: 0.5
